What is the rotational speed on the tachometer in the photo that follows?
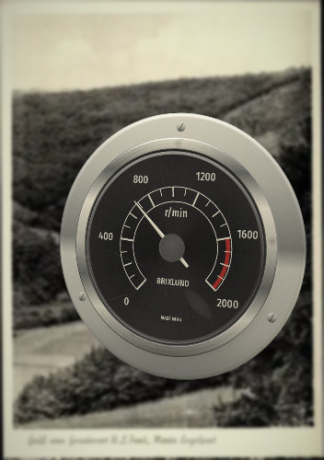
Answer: 700 rpm
